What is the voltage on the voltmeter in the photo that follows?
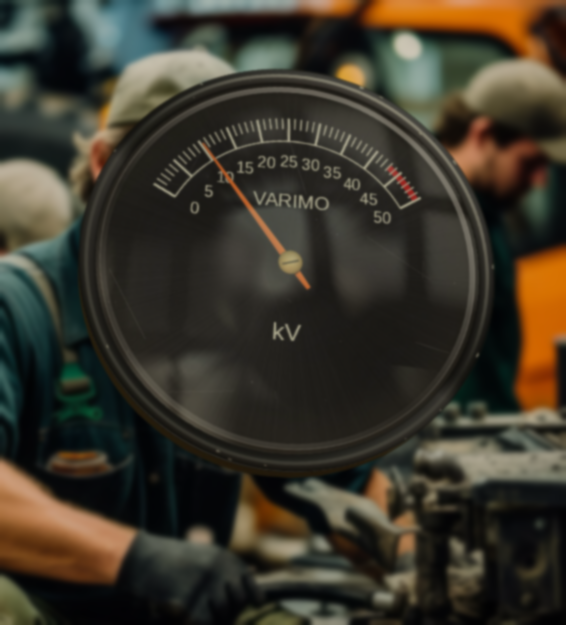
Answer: 10 kV
